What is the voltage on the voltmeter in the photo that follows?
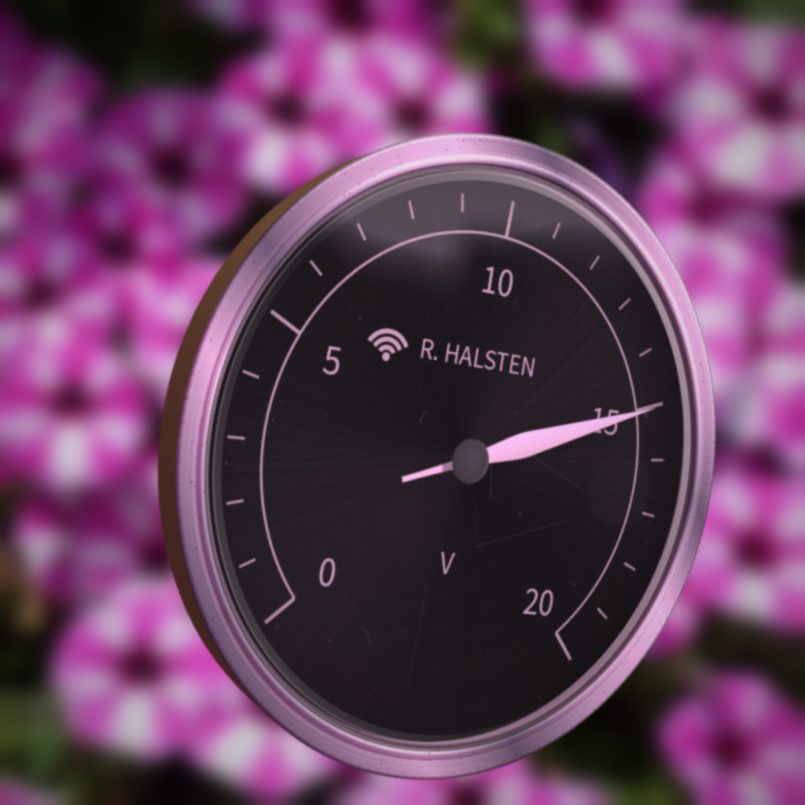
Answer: 15 V
